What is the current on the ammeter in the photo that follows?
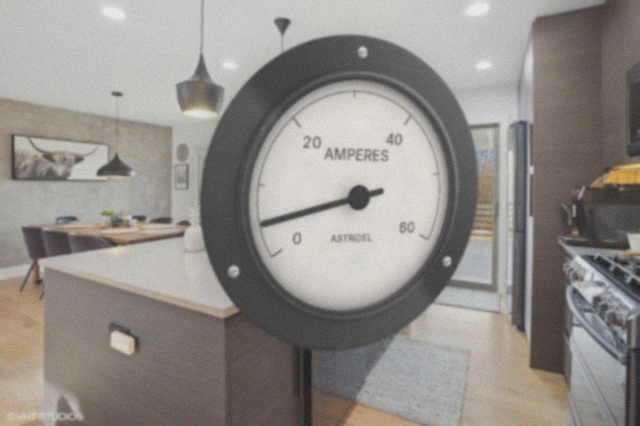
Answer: 5 A
